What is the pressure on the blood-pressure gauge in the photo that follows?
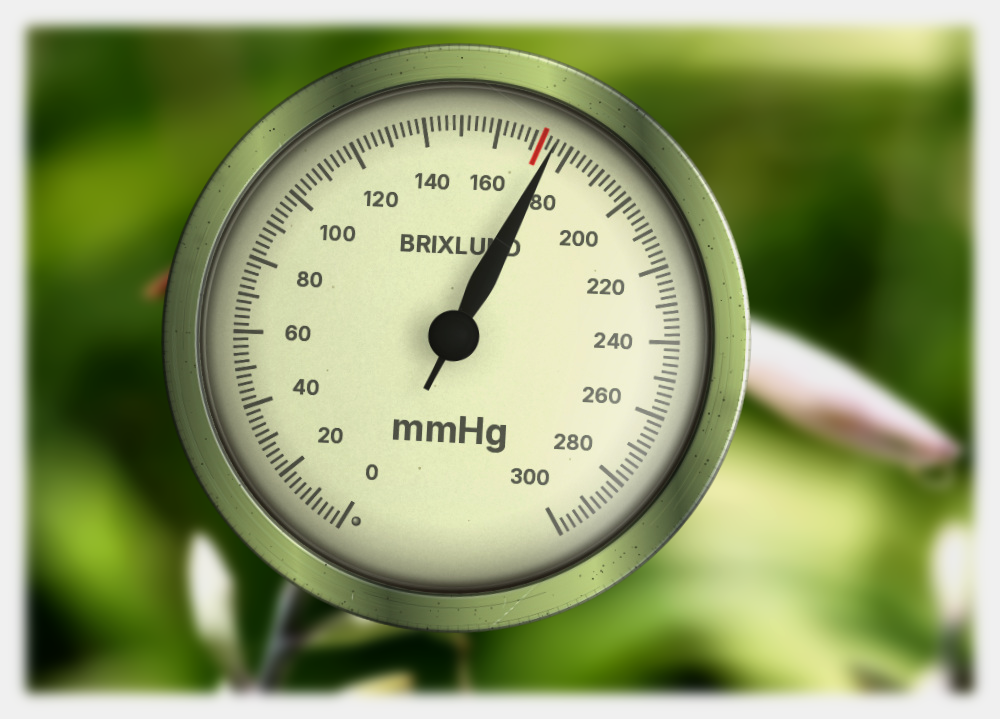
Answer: 176 mmHg
